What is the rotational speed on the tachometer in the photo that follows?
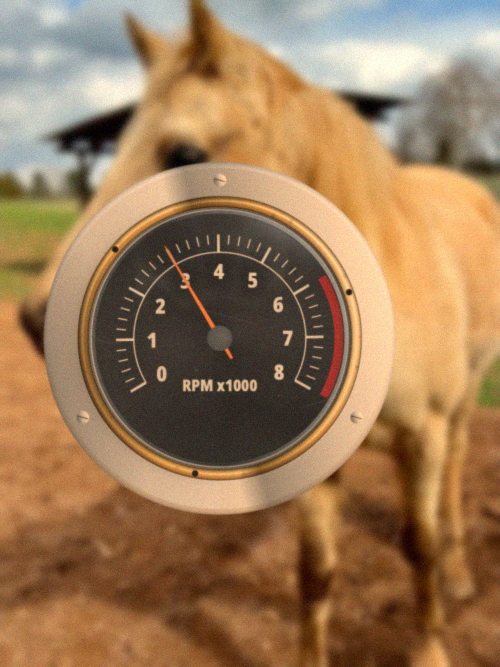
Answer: 3000 rpm
